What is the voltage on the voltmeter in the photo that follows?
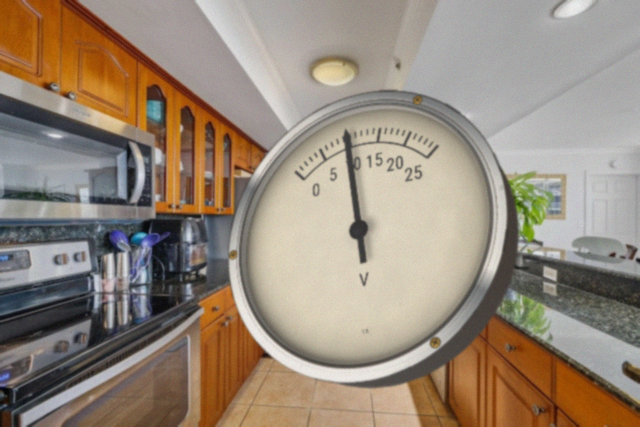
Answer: 10 V
